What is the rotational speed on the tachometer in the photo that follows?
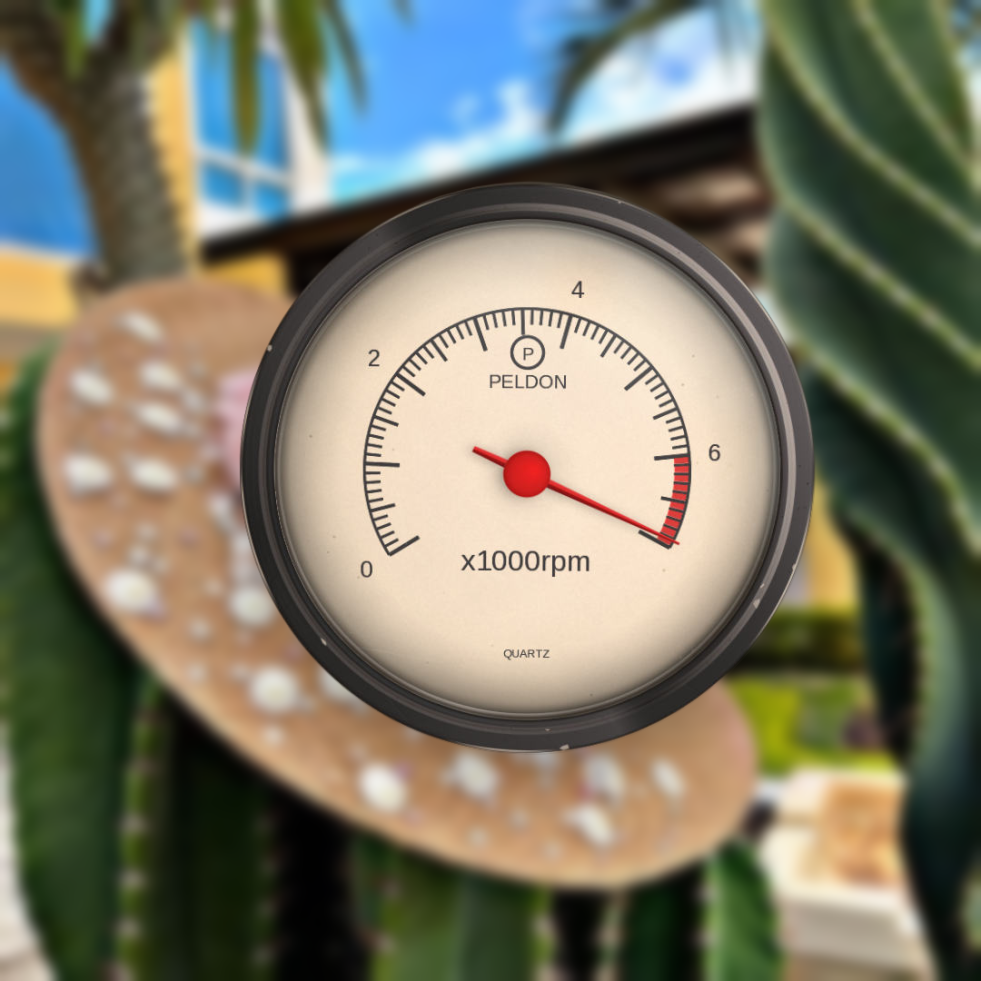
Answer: 6900 rpm
